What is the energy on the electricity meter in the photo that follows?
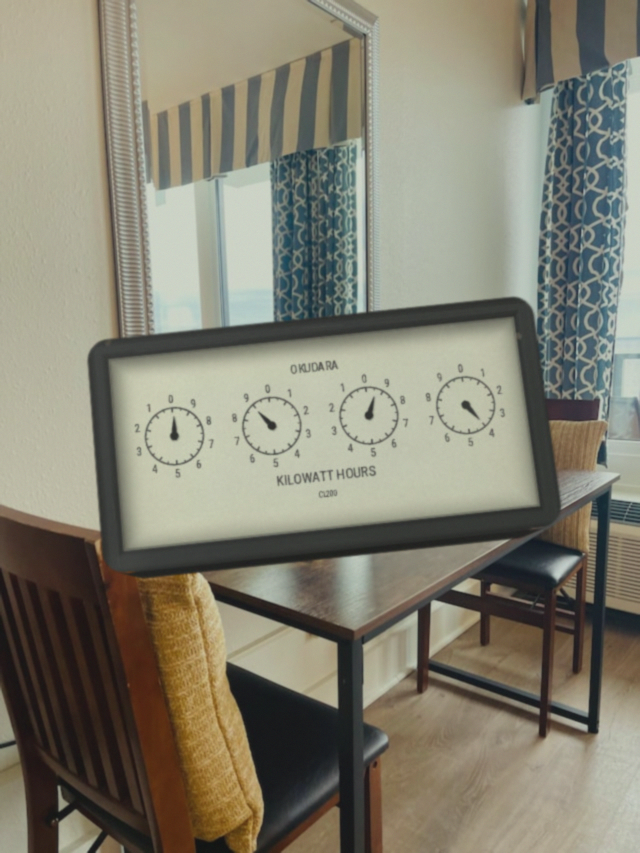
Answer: 9894 kWh
